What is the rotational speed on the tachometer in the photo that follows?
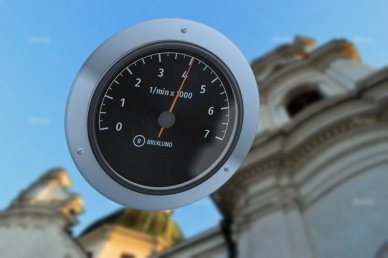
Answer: 4000 rpm
